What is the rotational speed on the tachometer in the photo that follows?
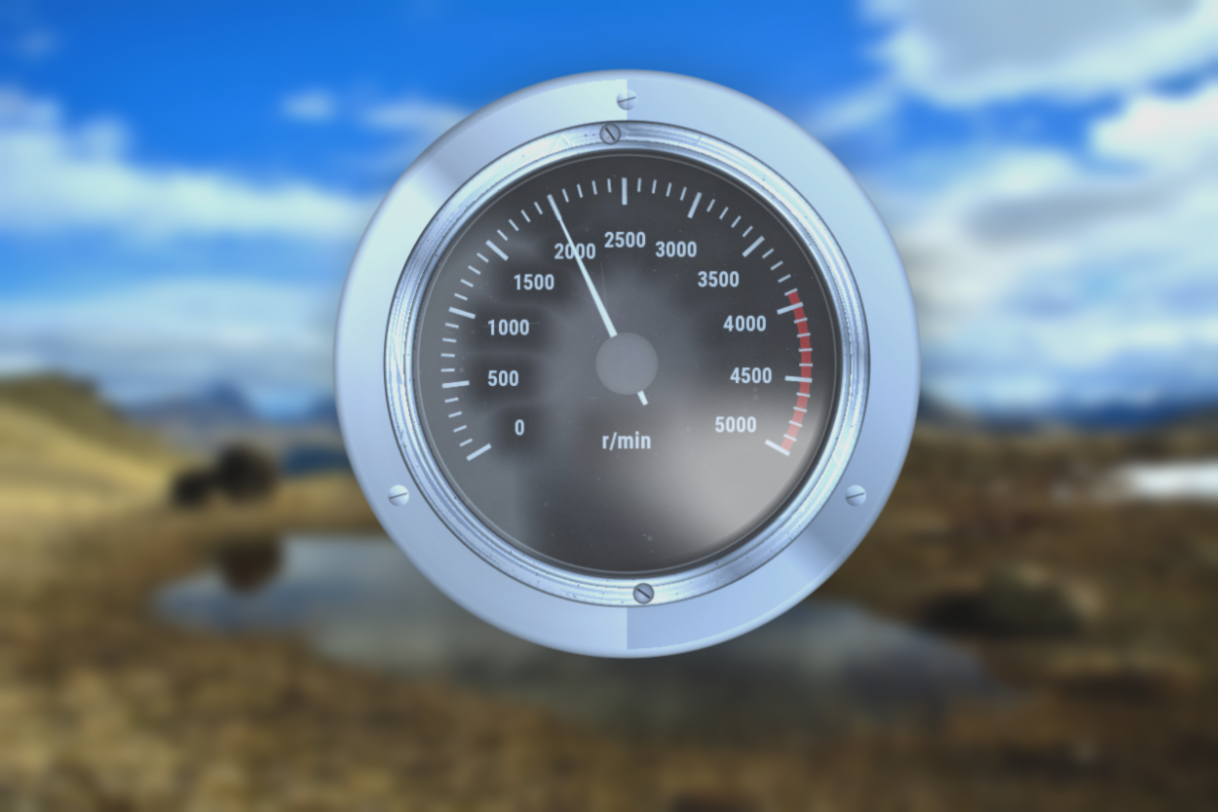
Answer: 2000 rpm
